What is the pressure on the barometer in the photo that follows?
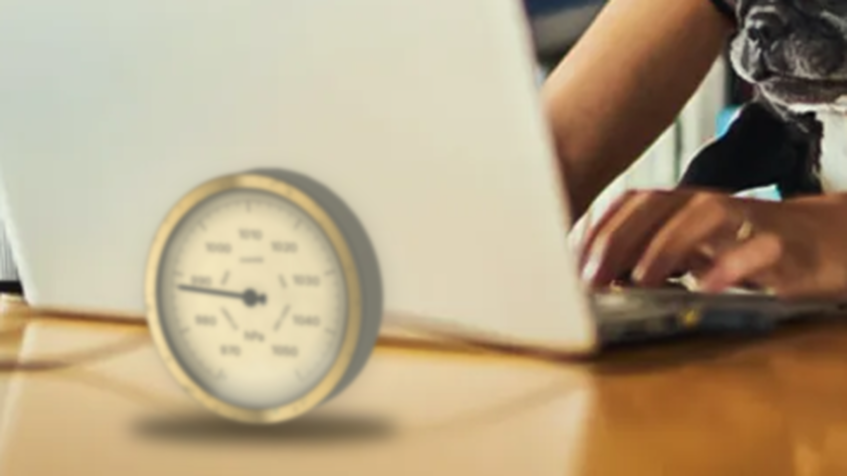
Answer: 988 hPa
